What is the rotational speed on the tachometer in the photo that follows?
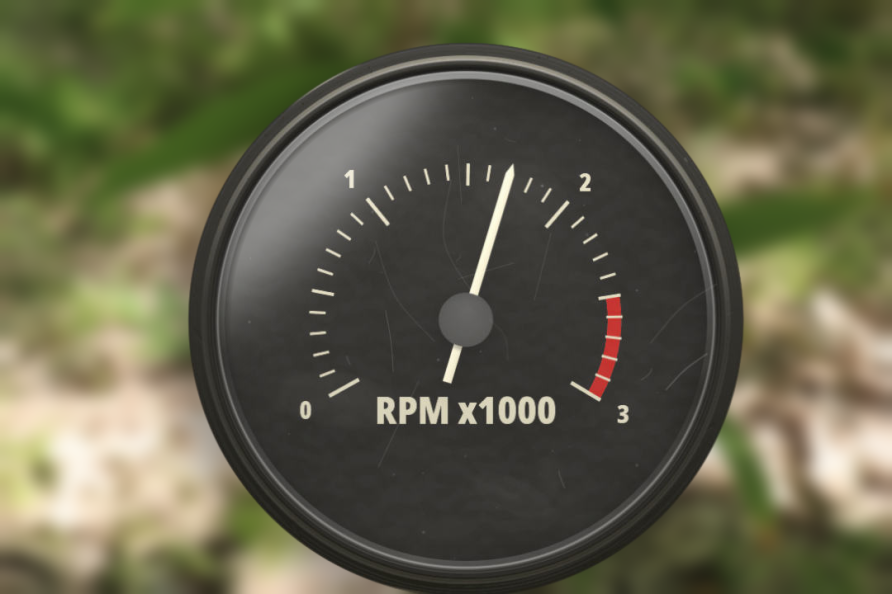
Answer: 1700 rpm
